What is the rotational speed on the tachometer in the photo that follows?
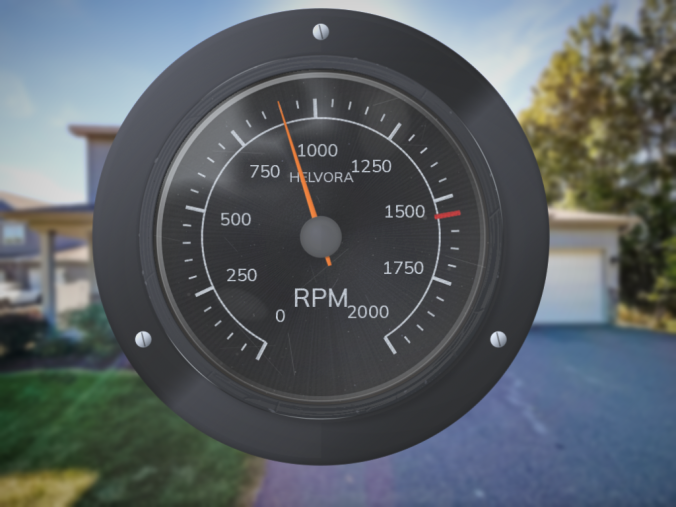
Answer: 900 rpm
